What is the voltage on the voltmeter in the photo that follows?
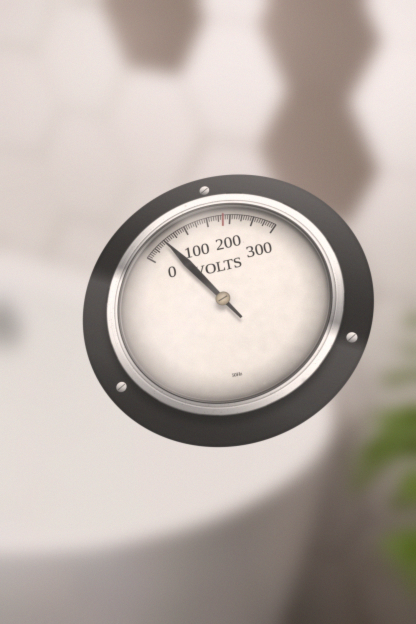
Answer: 50 V
